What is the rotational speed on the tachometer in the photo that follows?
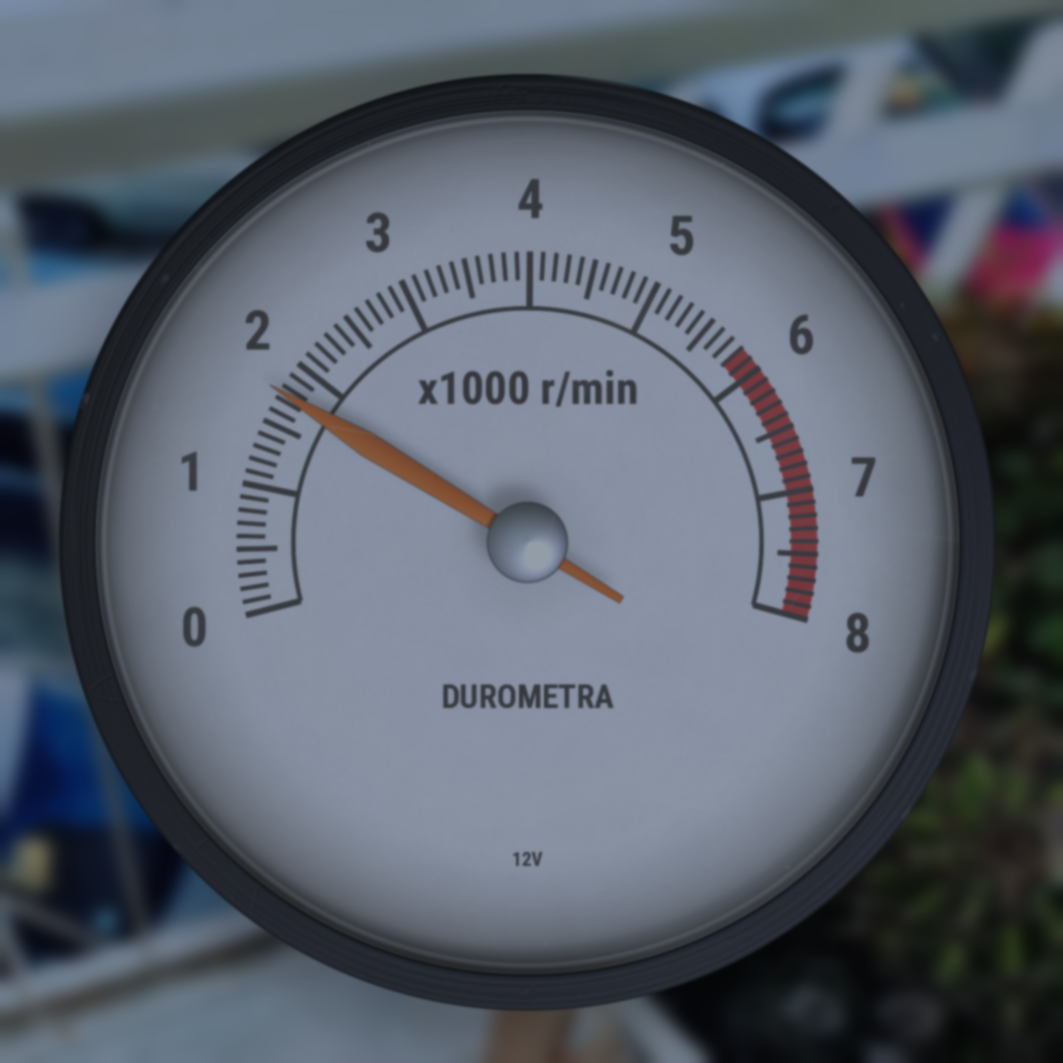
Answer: 1750 rpm
